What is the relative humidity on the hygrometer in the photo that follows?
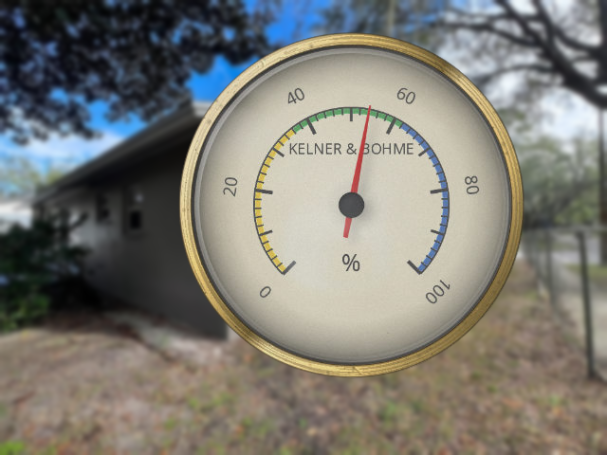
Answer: 54 %
